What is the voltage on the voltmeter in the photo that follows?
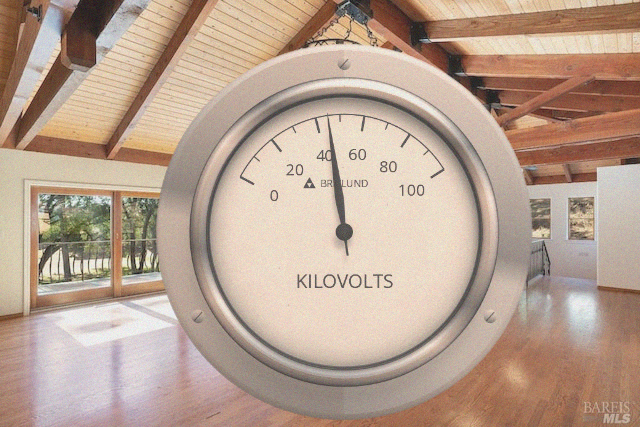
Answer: 45 kV
